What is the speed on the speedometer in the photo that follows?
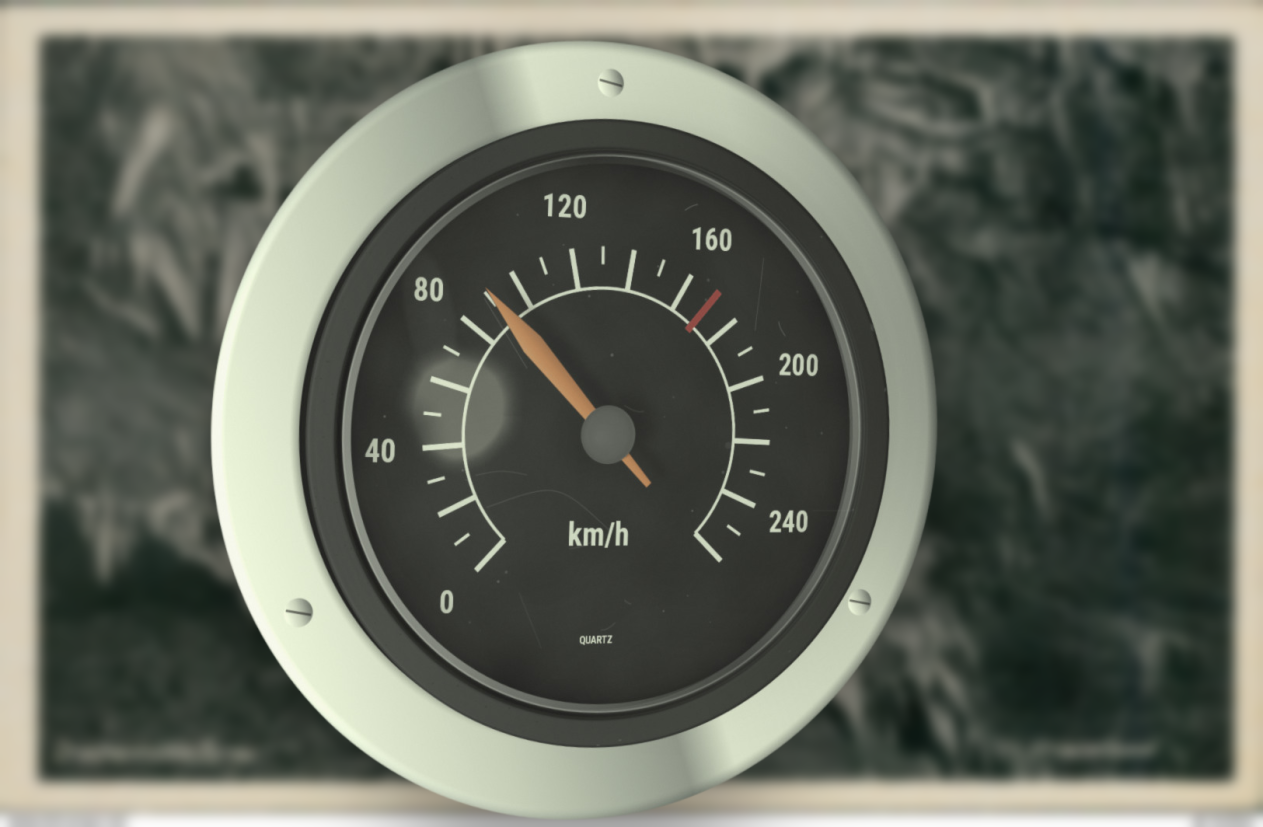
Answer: 90 km/h
